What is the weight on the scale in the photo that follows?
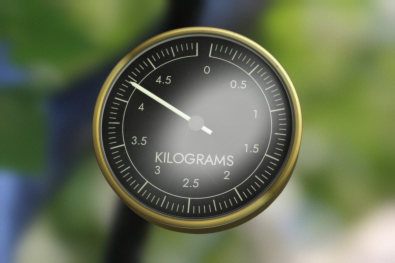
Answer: 4.2 kg
